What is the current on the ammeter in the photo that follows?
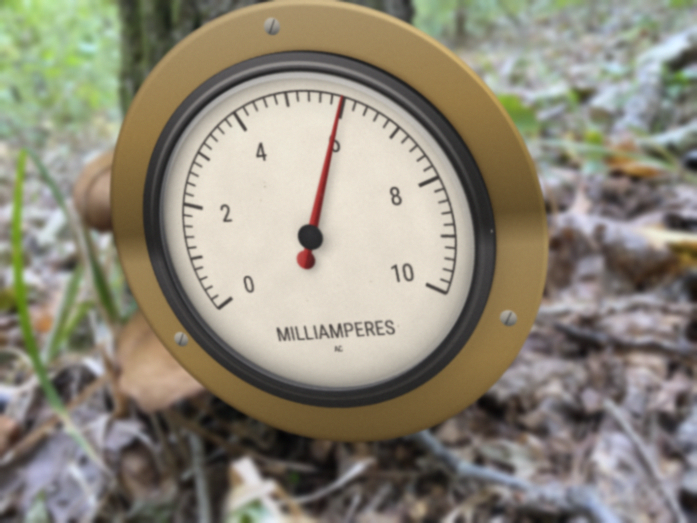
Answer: 6 mA
